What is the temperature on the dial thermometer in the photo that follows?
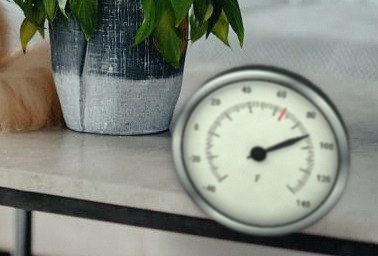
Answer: 90 °F
